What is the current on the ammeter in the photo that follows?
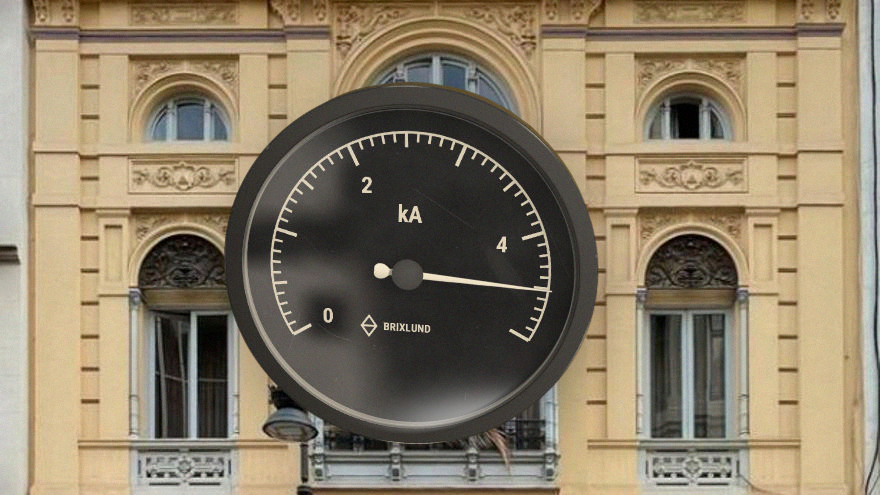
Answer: 4.5 kA
